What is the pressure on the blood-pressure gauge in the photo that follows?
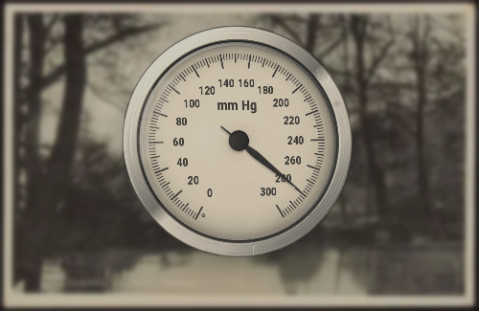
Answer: 280 mmHg
